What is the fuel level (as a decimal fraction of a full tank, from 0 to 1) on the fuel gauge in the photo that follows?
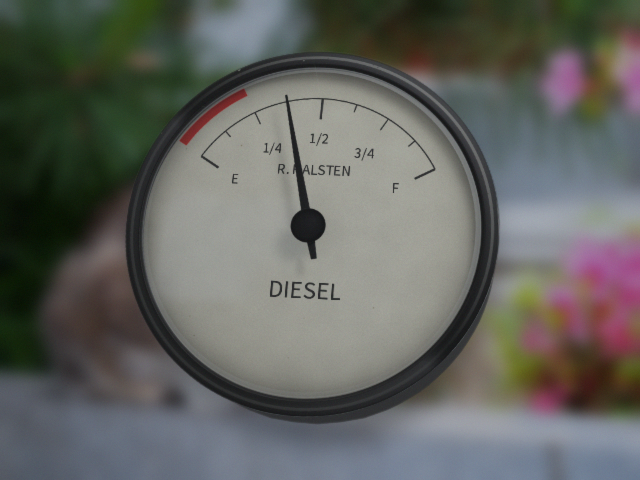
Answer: 0.375
